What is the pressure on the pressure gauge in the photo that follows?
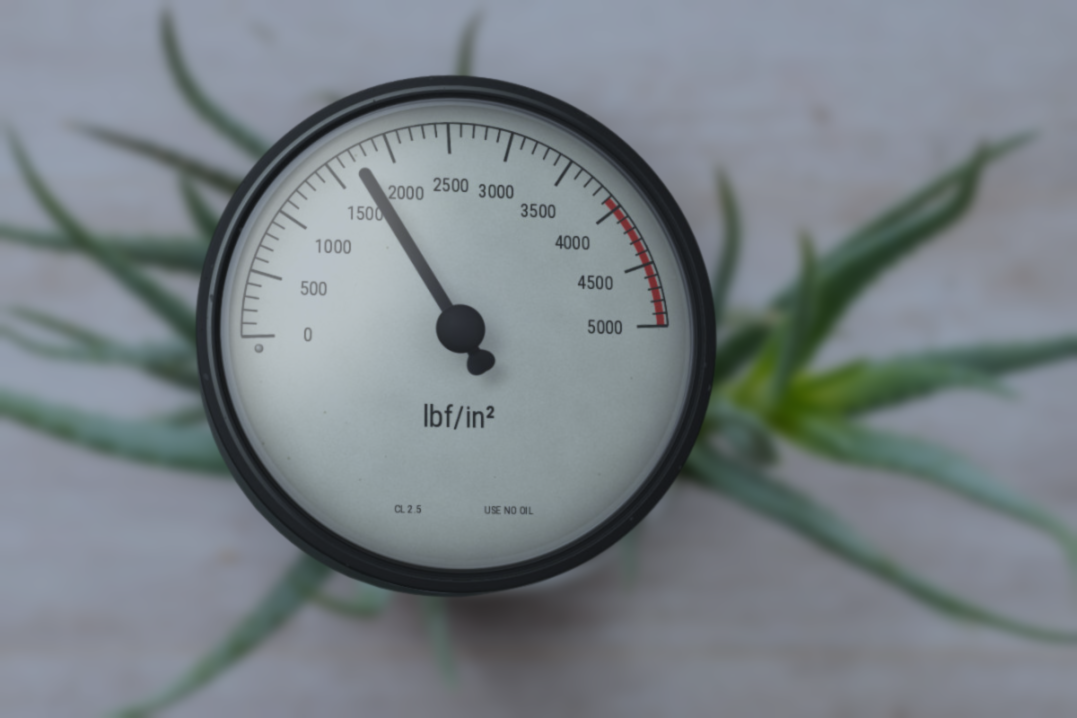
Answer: 1700 psi
